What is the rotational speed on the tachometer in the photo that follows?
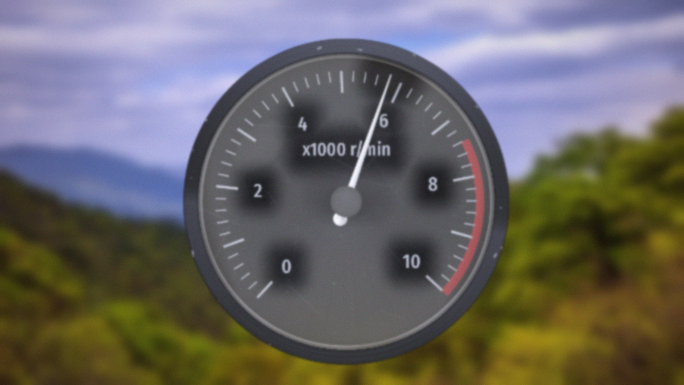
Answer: 5800 rpm
